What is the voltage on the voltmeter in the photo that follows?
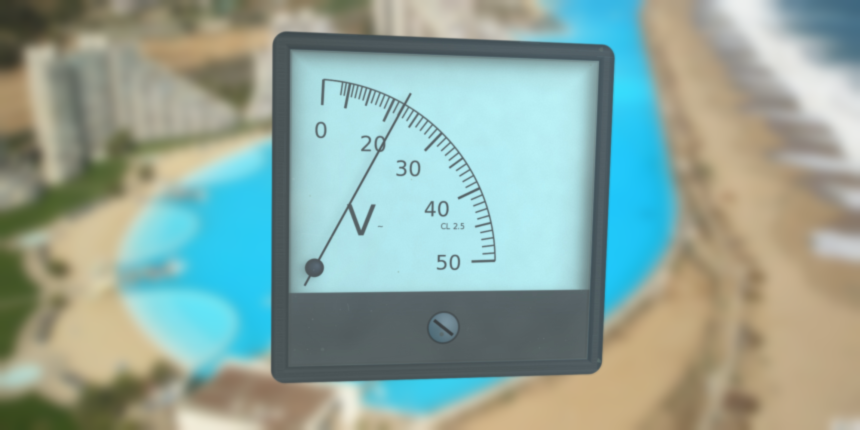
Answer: 22 V
